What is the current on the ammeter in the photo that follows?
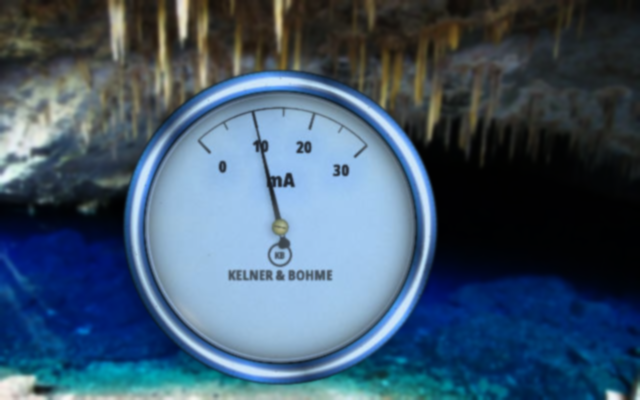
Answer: 10 mA
